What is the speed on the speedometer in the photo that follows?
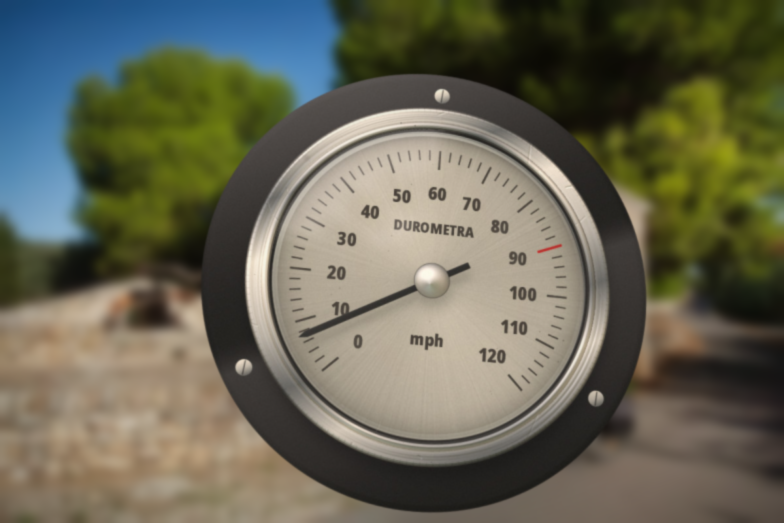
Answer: 7 mph
